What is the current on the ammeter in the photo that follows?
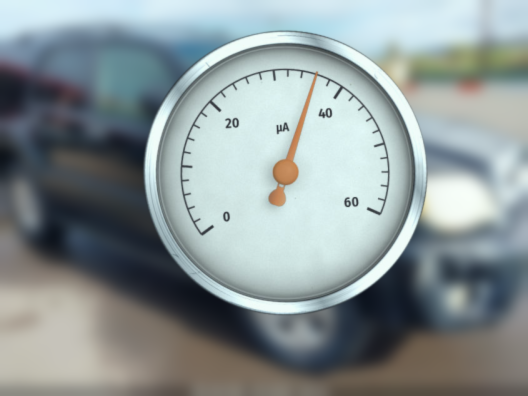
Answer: 36 µA
